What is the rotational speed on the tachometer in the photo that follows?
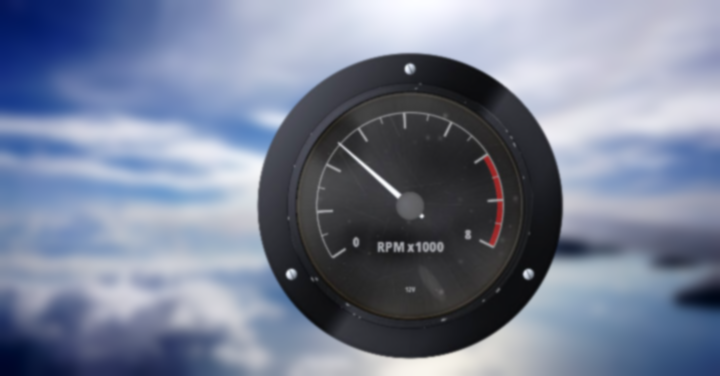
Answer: 2500 rpm
